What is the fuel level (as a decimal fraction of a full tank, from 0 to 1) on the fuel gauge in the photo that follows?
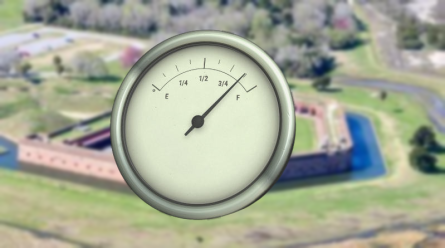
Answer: 0.875
